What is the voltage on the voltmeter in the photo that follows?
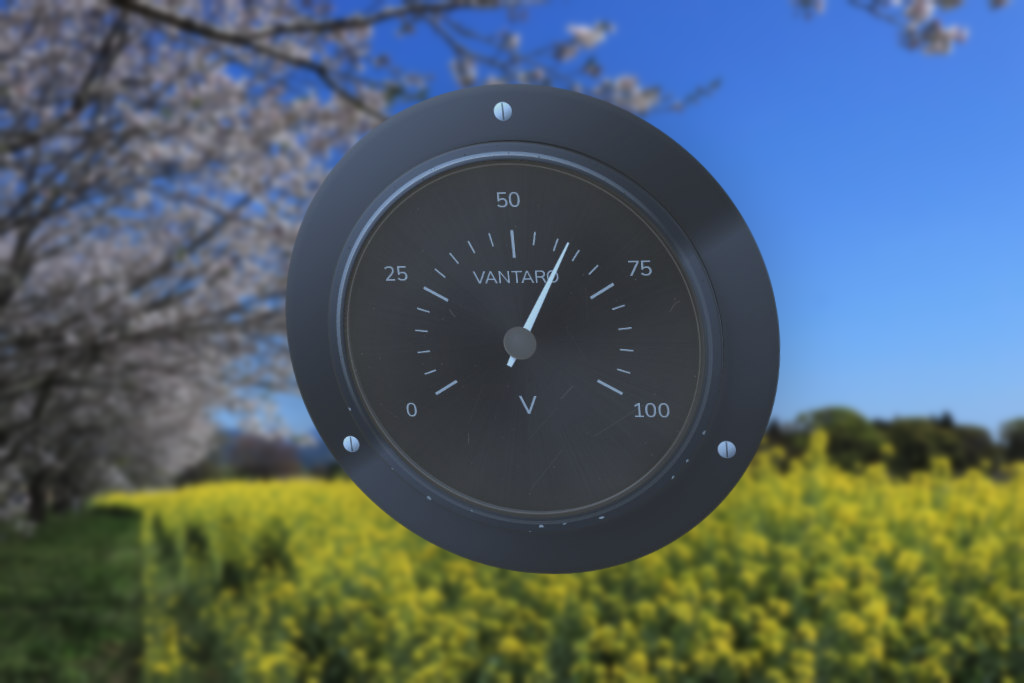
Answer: 62.5 V
